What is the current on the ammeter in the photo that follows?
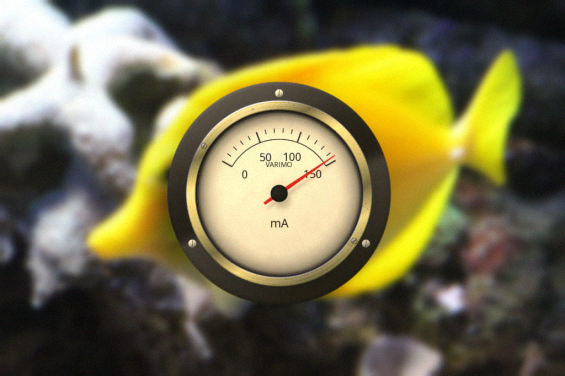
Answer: 145 mA
